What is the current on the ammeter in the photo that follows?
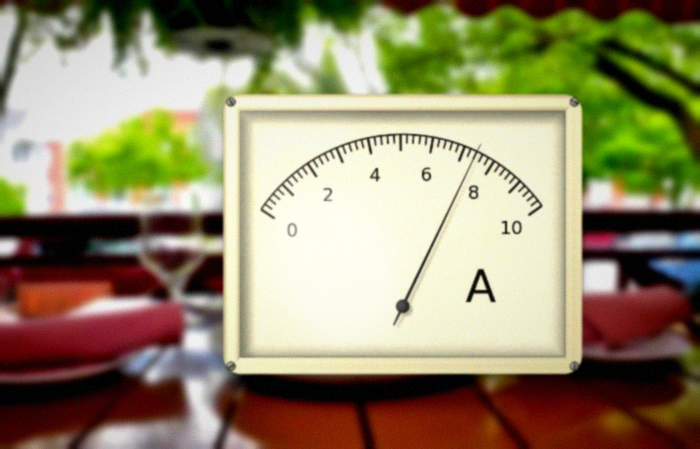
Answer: 7.4 A
